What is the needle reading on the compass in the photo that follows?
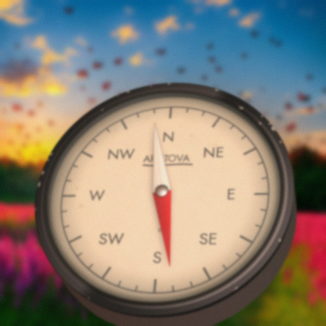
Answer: 170 °
